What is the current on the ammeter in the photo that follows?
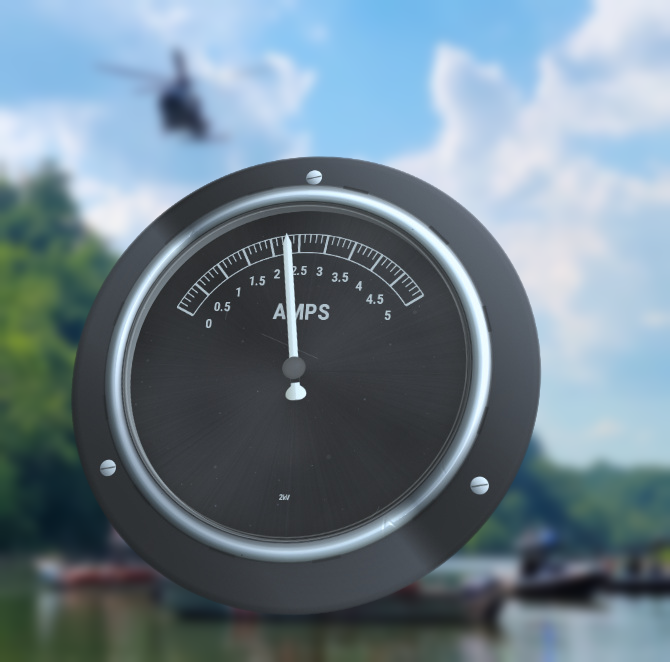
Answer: 2.3 A
